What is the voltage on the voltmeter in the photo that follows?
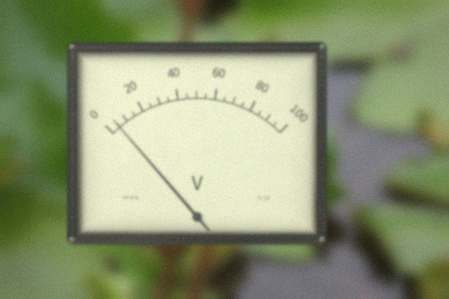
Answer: 5 V
